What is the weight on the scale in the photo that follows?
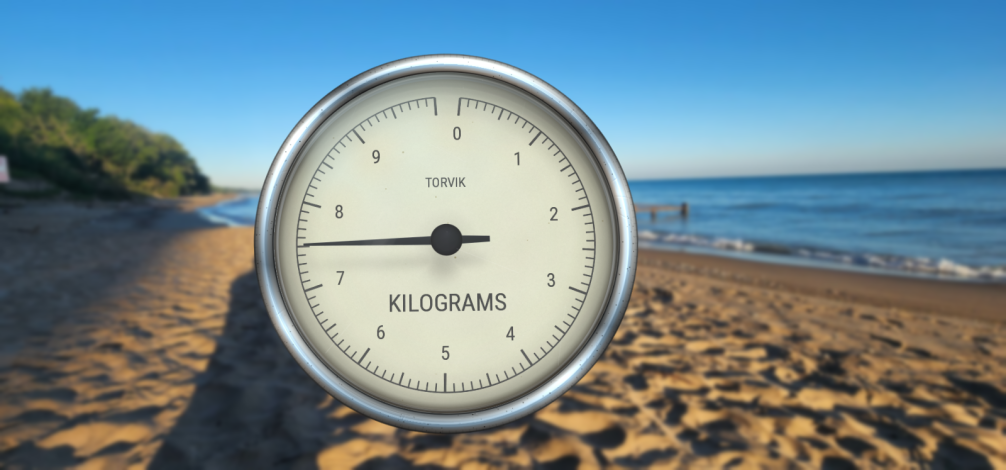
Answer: 7.5 kg
